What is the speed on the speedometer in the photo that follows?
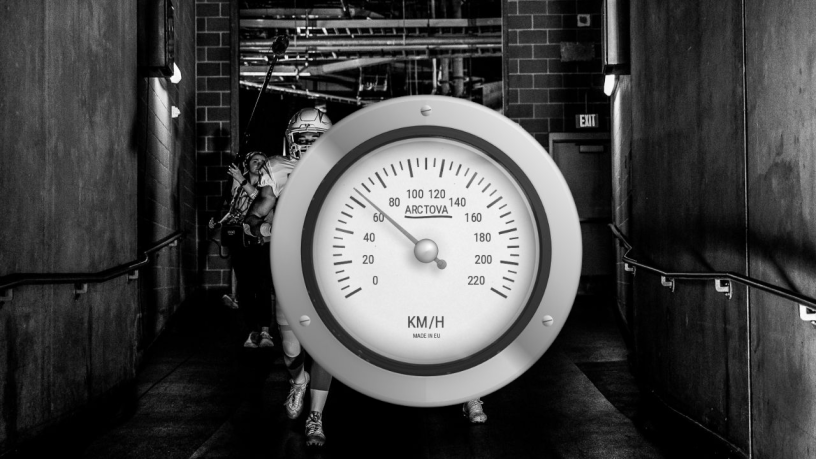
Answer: 65 km/h
